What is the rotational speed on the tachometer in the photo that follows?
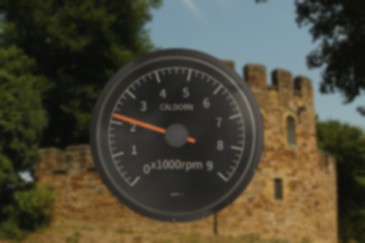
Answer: 2200 rpm
